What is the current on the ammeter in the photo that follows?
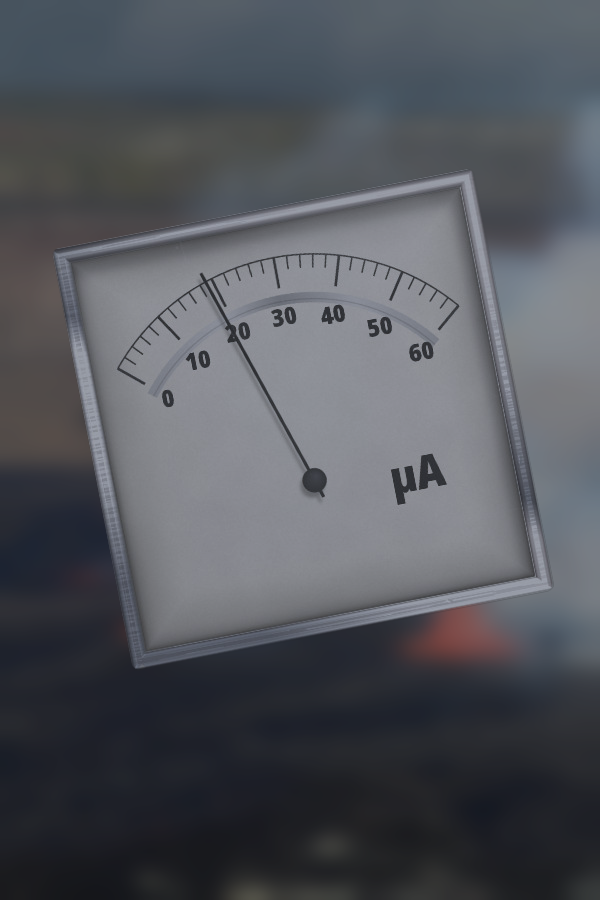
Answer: 19 µA
